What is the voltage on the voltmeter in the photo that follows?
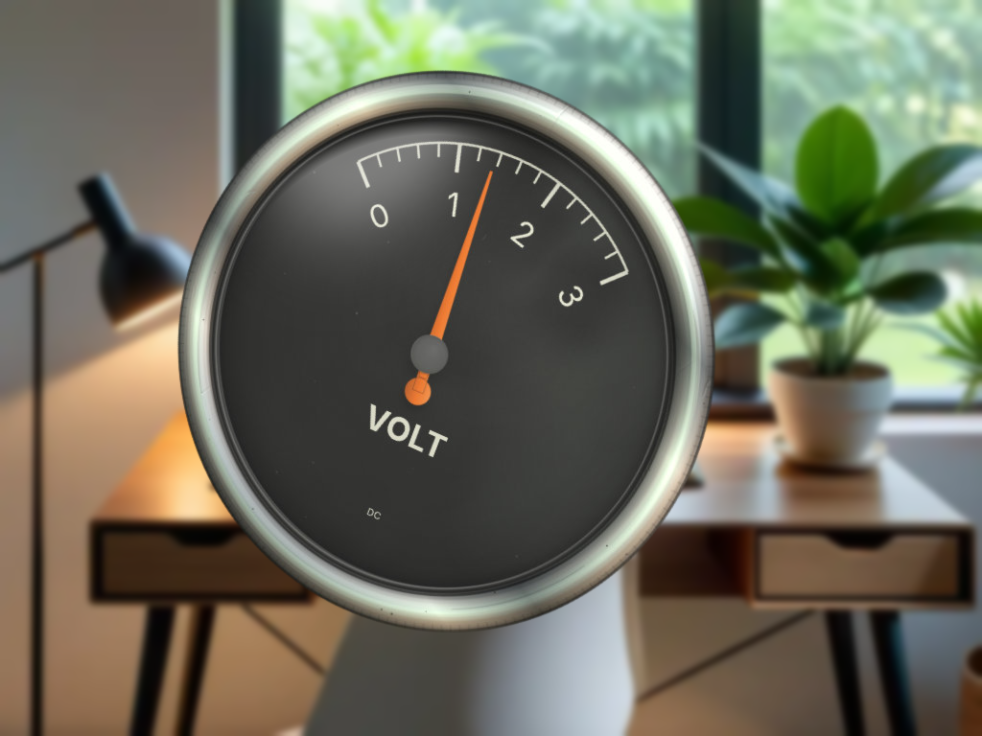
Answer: 1.4 V
